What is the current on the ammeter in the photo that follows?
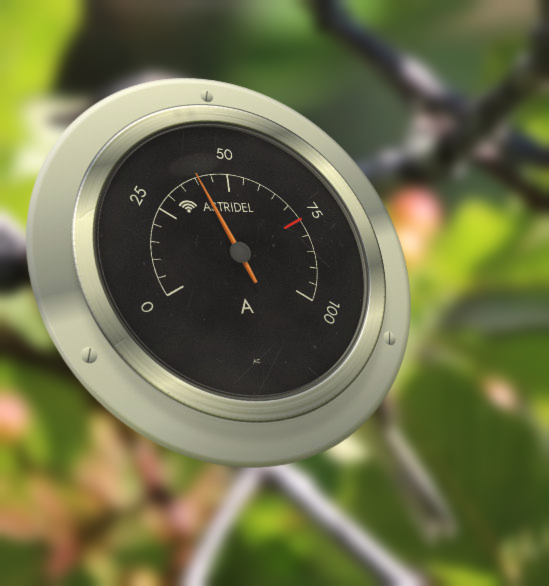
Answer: 40 A
